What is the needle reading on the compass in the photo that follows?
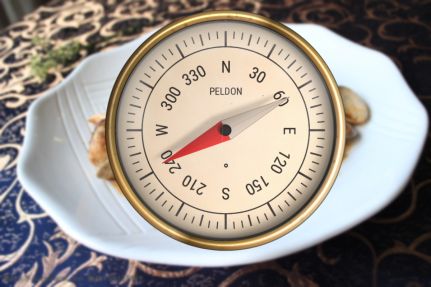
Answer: 242.5 °
